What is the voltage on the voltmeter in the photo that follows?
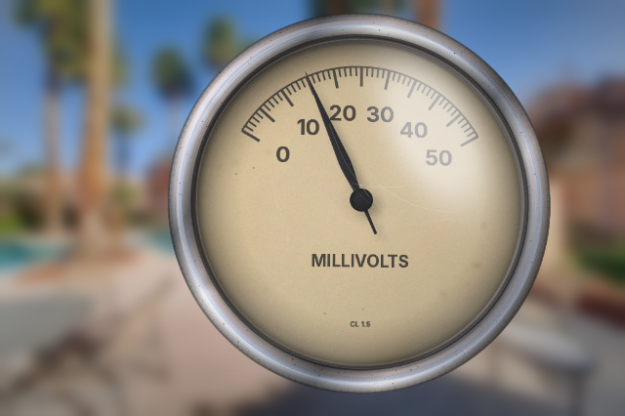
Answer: 15 mV
